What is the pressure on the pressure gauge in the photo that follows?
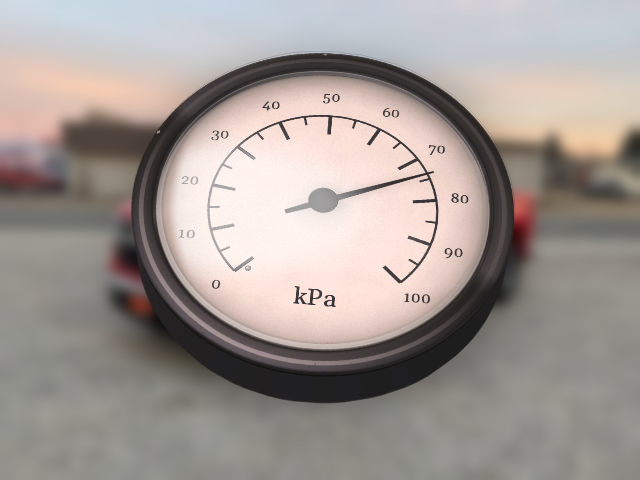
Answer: 75 kPa
